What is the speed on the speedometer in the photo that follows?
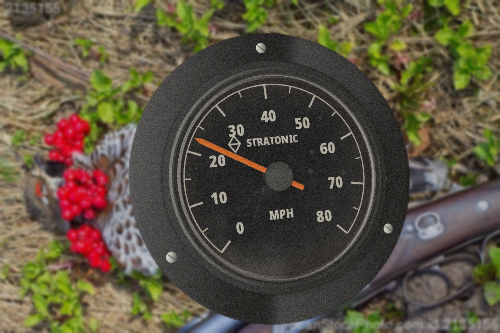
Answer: 22.5 mph
